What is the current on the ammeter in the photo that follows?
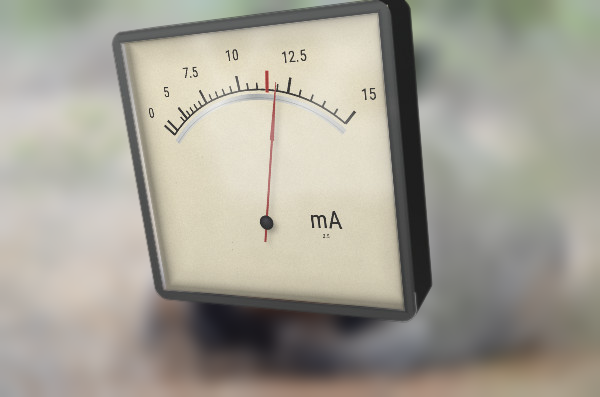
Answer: 12 mA
